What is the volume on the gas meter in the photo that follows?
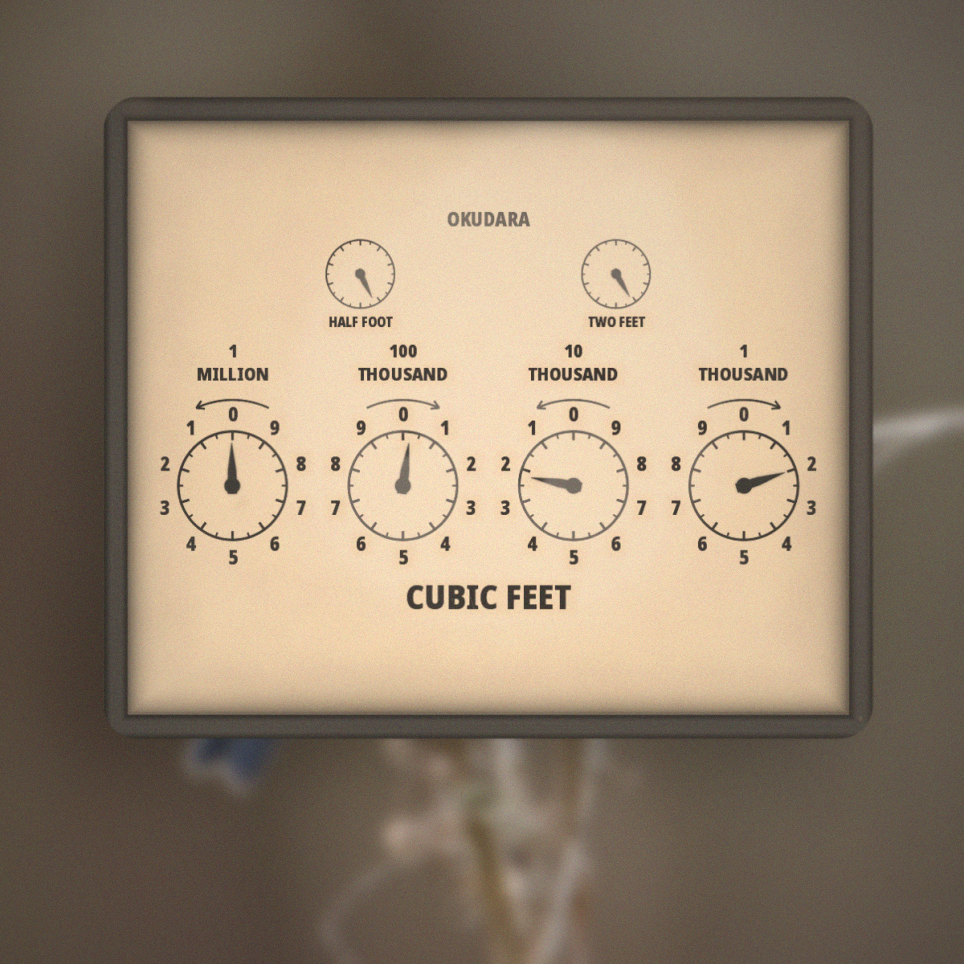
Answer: 2200 ft³
